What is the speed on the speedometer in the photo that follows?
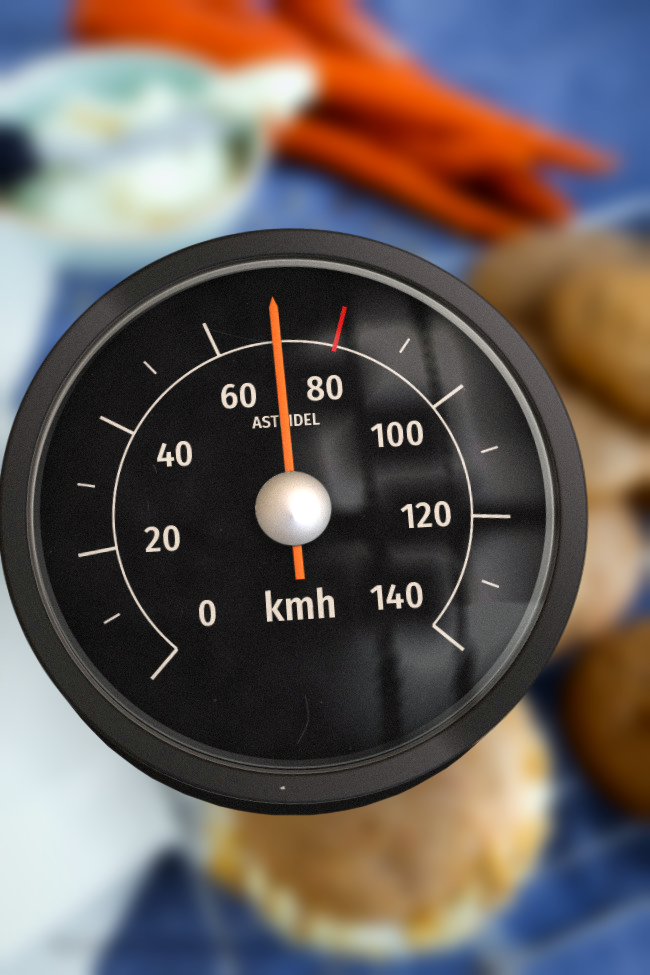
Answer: 70 km/h
